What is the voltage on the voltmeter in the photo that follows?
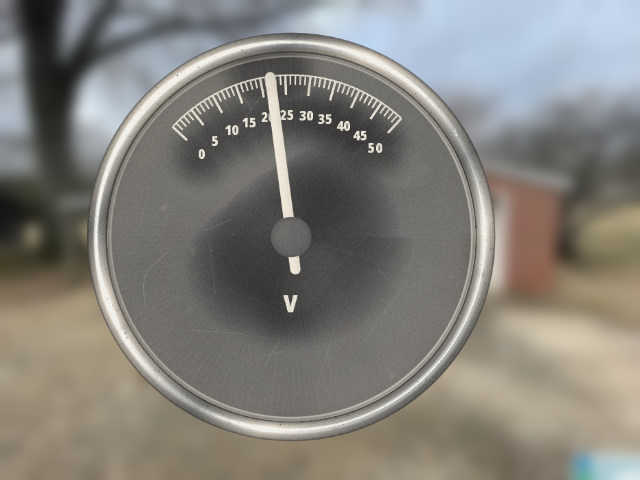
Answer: 22 V
